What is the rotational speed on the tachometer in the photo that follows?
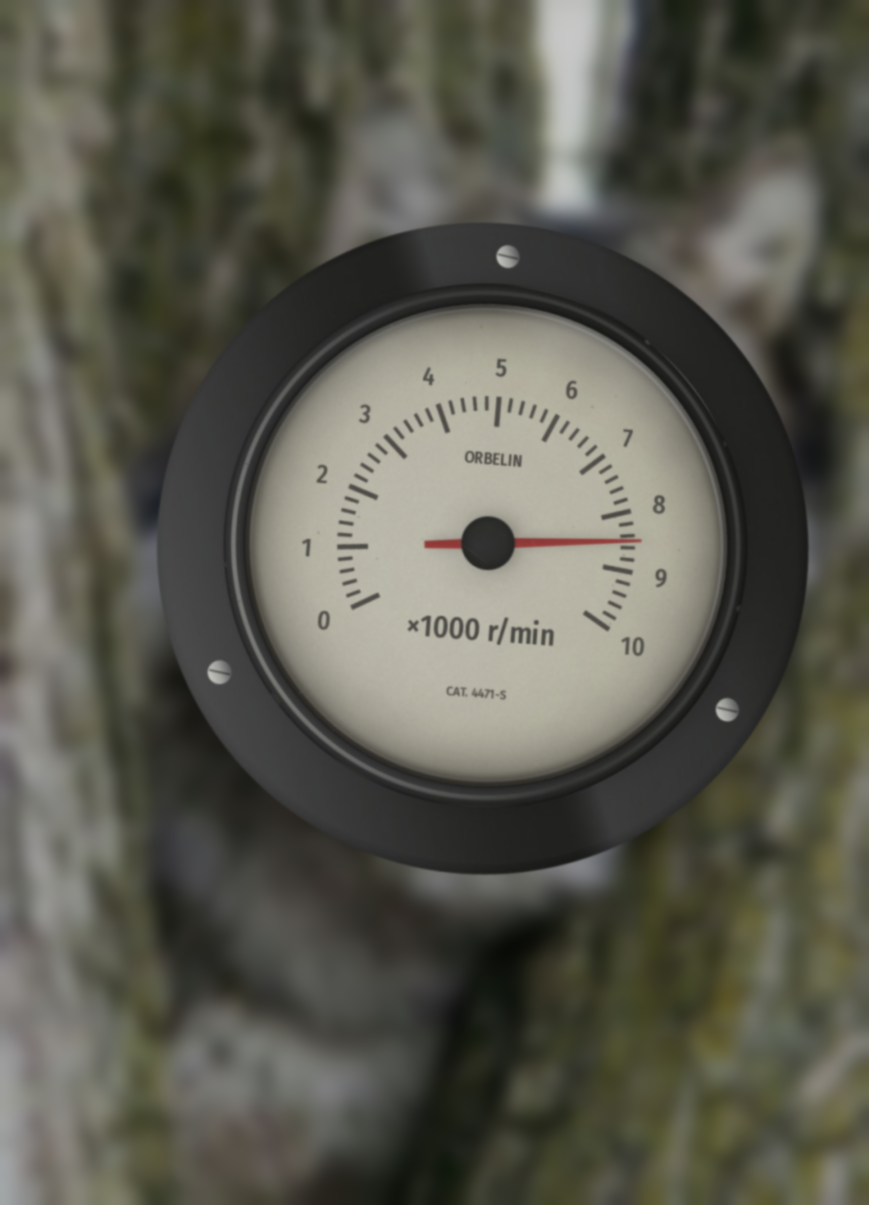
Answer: 8500 rpm
